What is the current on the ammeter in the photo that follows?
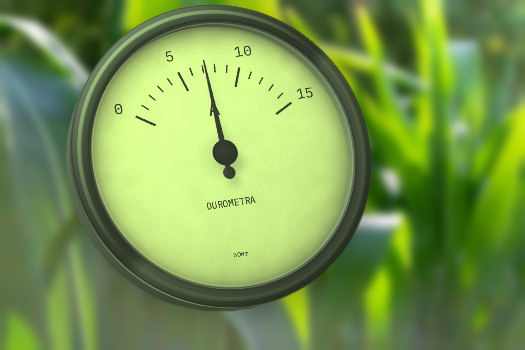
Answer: 7 A
